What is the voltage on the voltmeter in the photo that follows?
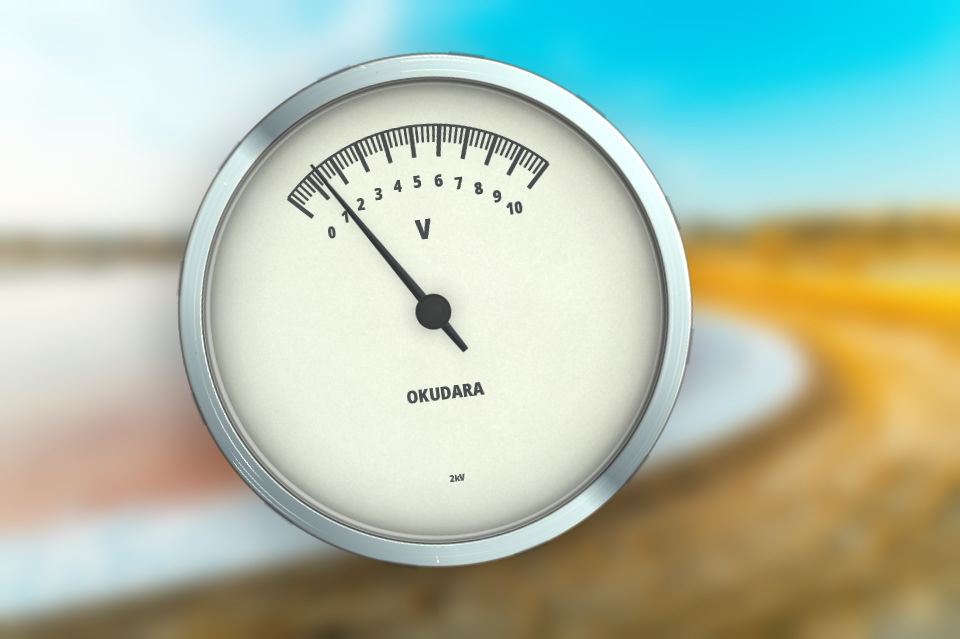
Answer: 1.4 V
